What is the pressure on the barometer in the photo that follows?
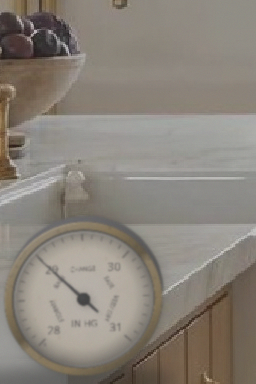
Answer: 29 inHg
